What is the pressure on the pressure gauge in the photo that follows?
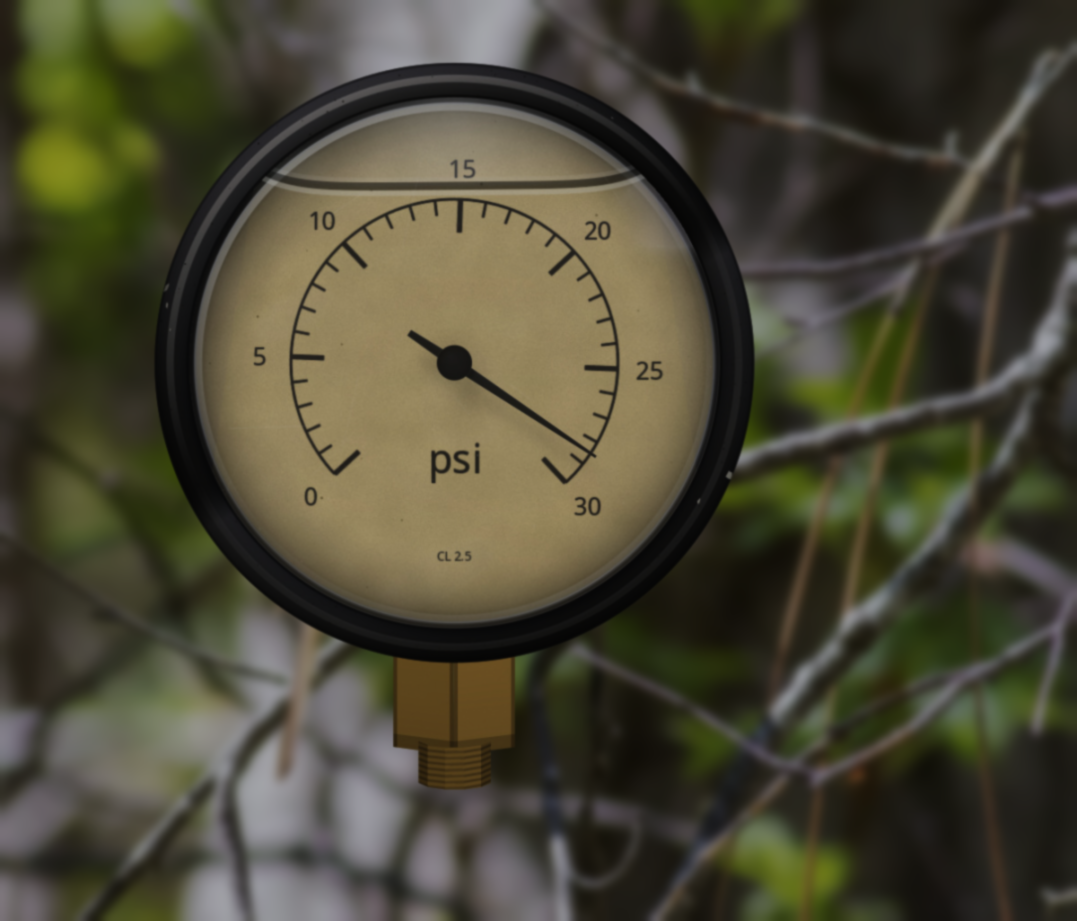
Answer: 28.5 psi
